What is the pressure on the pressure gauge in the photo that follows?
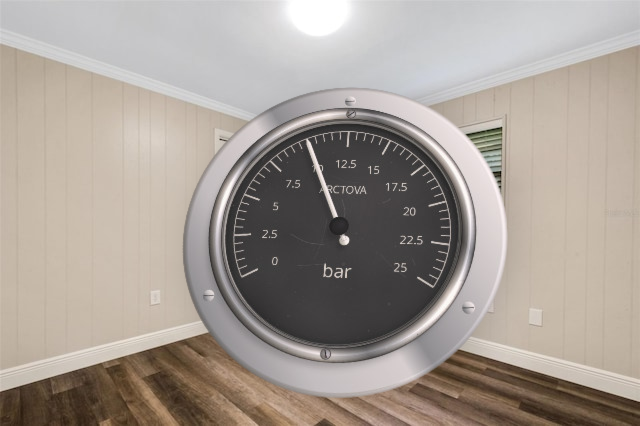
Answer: 10 bar
